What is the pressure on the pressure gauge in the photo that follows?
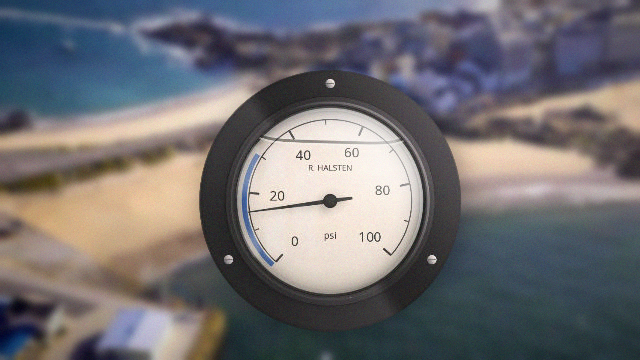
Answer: 15 psi
